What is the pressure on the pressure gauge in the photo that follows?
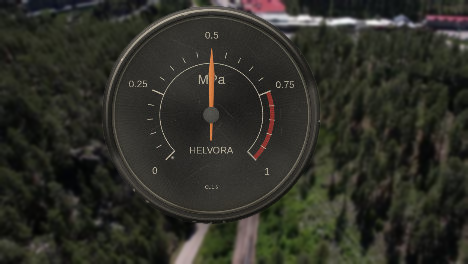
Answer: 0.5 MPa
